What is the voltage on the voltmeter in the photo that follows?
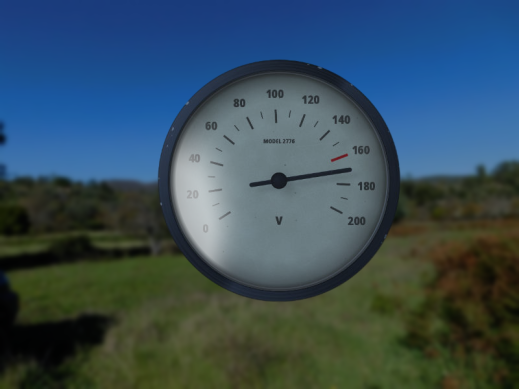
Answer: 170 V
